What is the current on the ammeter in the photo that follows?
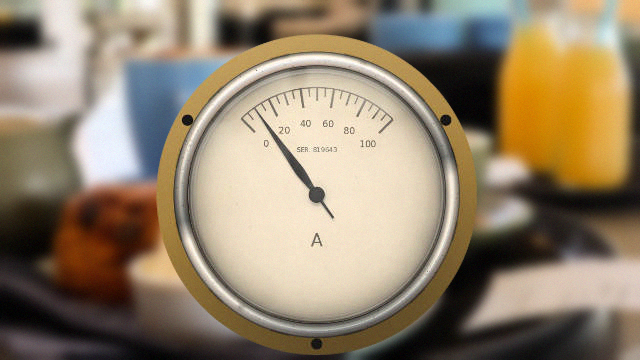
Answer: 10 A
